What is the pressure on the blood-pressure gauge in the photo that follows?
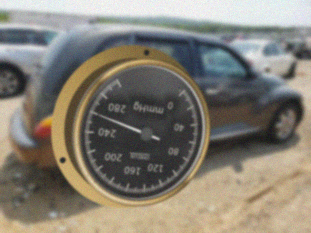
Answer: 260 mmHg
